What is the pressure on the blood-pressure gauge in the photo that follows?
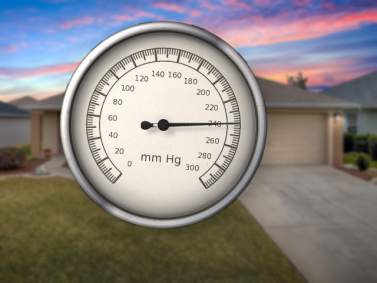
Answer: 240 mmHg
